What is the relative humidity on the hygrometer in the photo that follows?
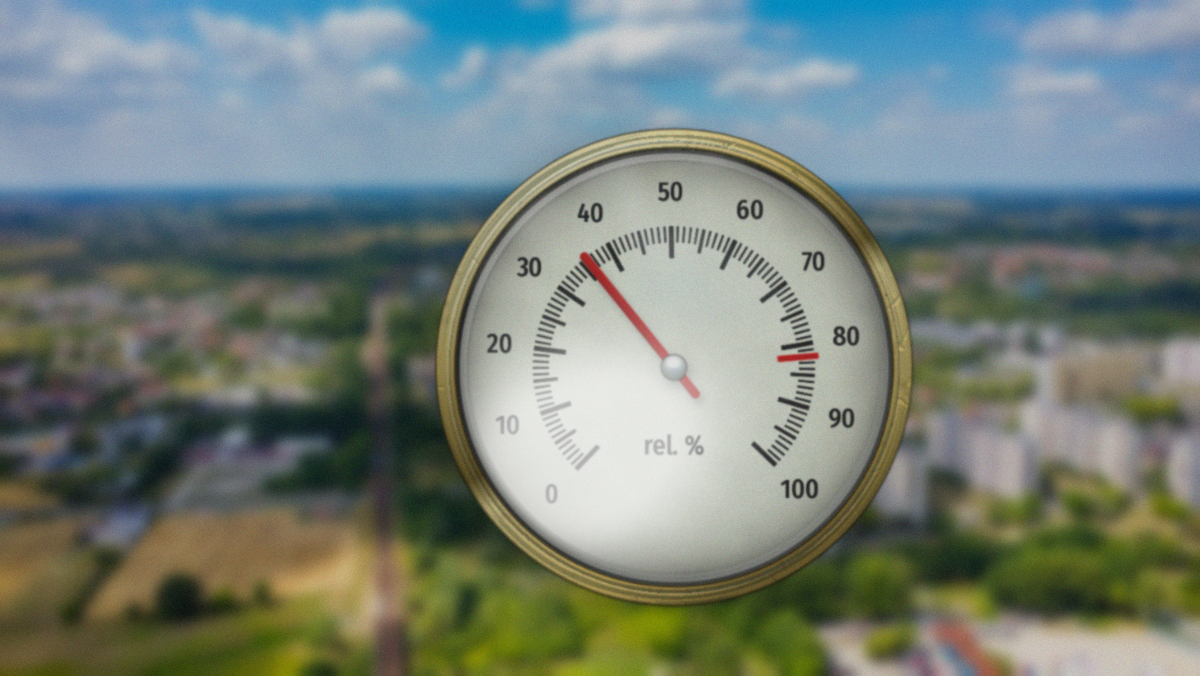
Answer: 36 %
